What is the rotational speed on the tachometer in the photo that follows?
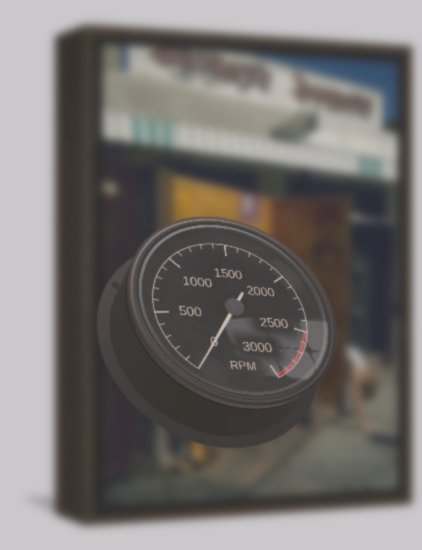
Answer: 0 rpm
